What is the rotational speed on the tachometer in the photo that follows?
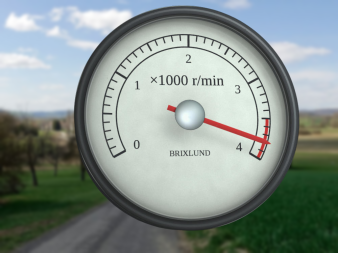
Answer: 3800 rpm
